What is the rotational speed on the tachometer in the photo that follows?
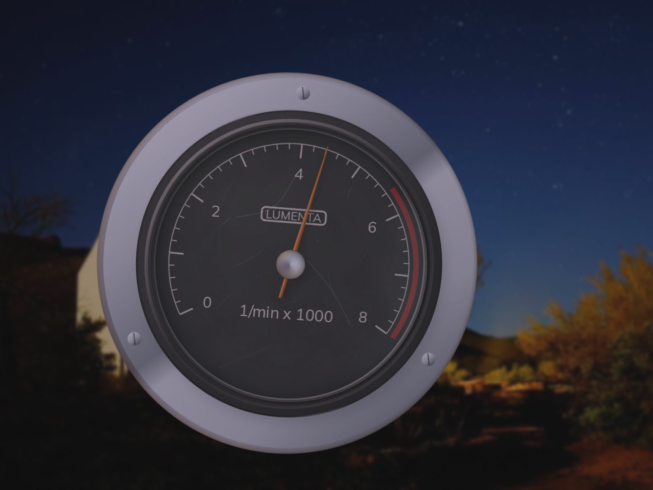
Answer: 4400 rpm
